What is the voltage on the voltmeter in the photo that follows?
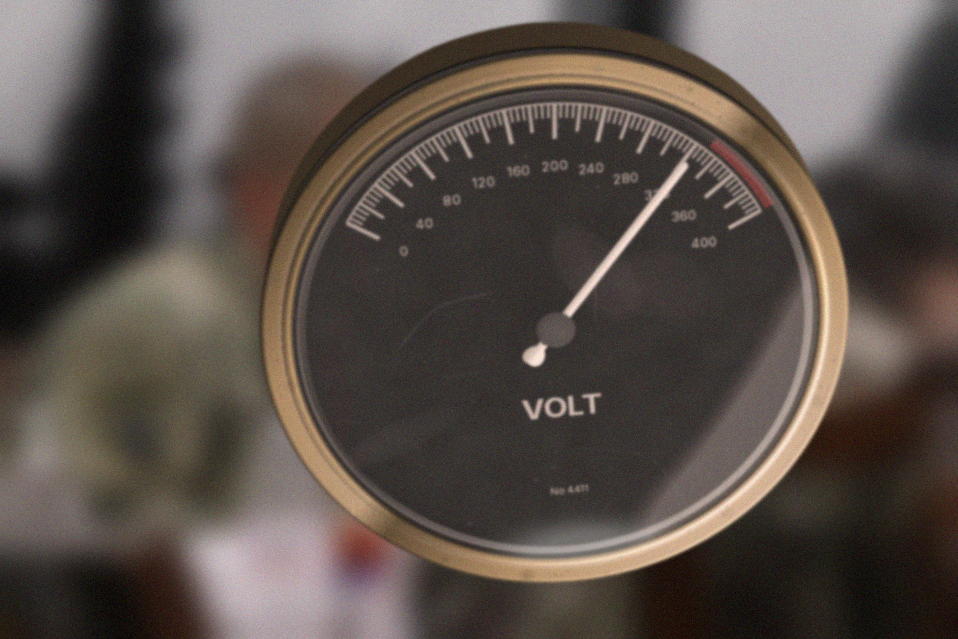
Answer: 320 V
